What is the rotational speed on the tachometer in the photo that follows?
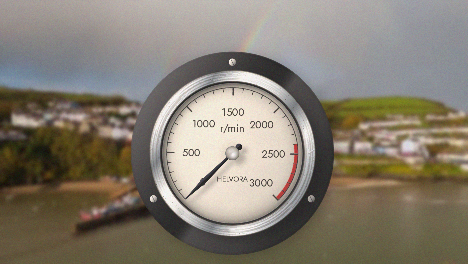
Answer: 0 rpm
